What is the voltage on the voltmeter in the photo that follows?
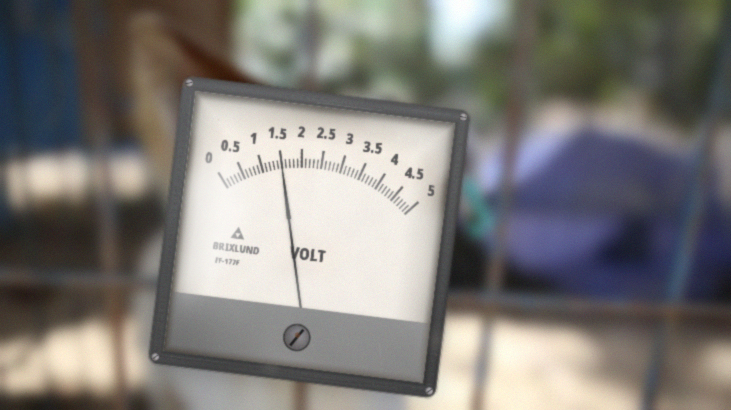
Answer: 1.5 V
